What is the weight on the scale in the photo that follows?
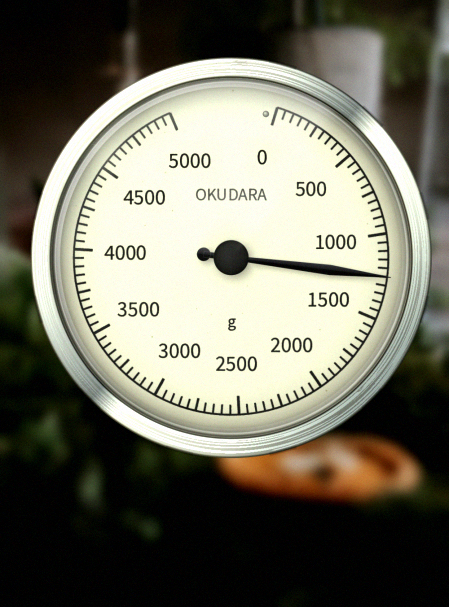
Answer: 1250 g
